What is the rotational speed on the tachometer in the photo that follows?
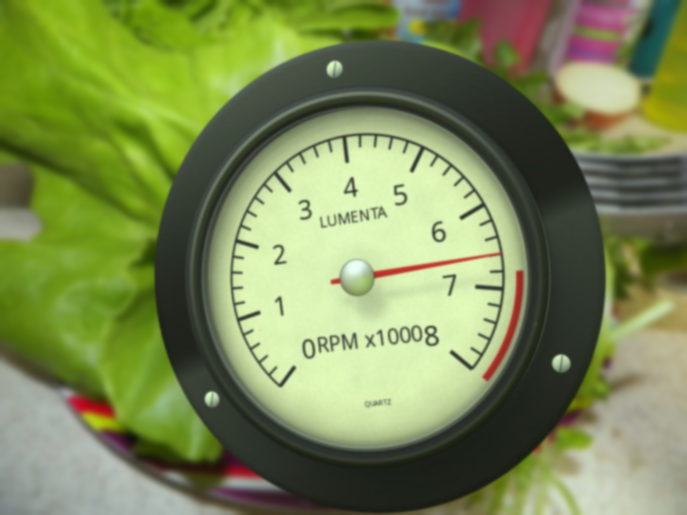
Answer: 6600 rpm
